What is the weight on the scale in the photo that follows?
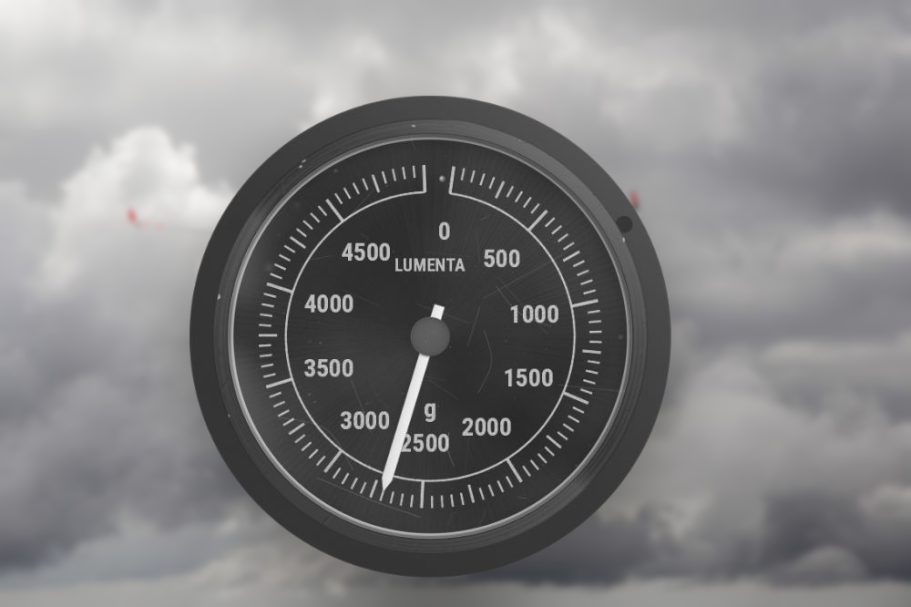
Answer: 2700 g
